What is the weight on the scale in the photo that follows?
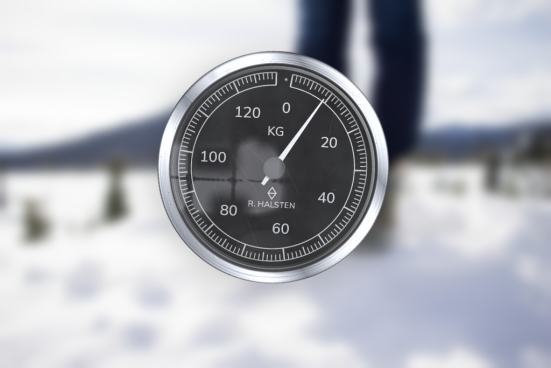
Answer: 9 kg
